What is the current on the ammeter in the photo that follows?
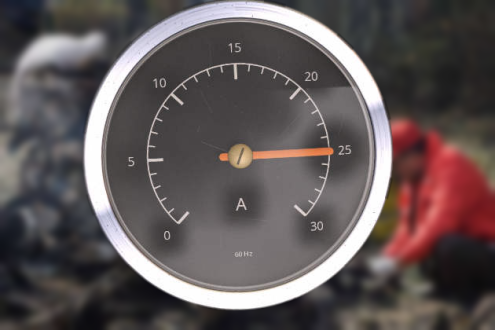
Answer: 25 A
